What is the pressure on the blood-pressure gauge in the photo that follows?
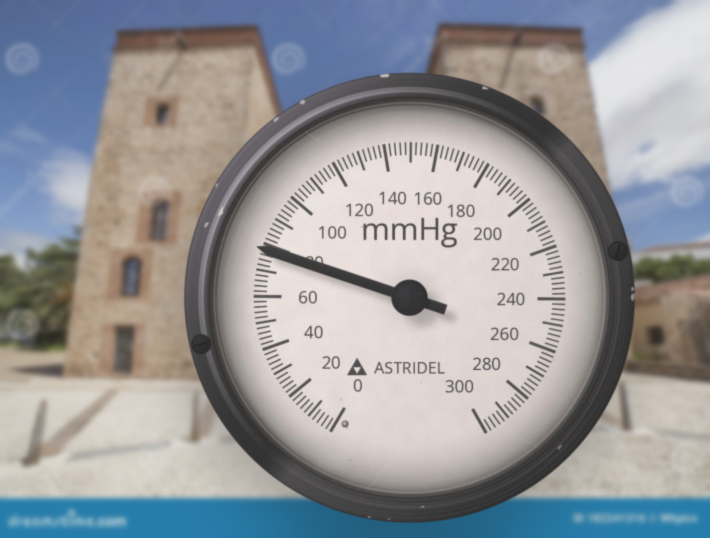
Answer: 78 mmHg
